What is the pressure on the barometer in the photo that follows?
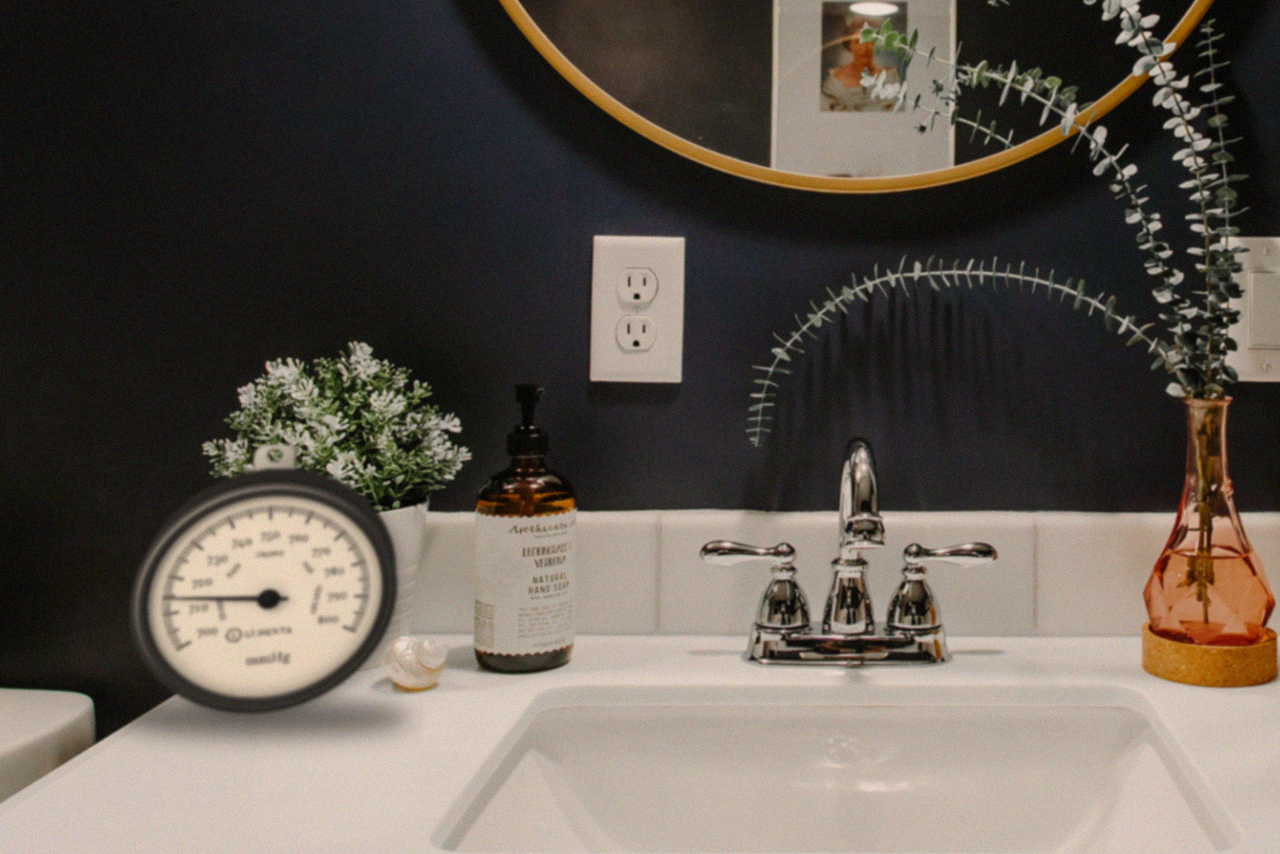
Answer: 715 mmHg
